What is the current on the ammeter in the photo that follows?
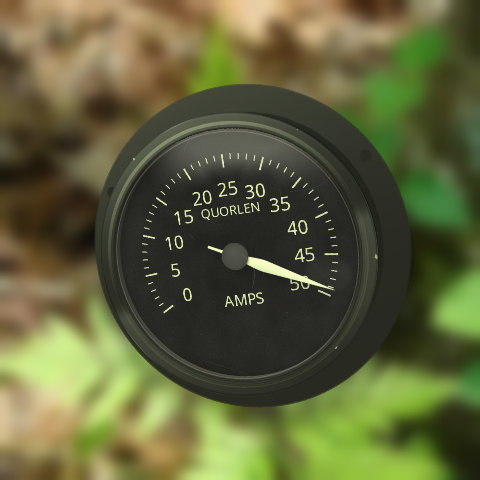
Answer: 49 A
